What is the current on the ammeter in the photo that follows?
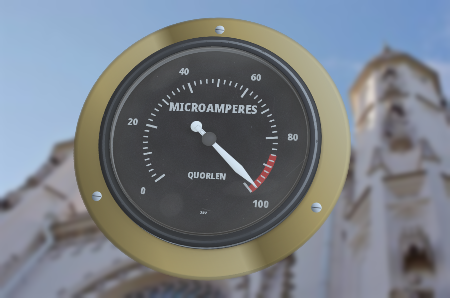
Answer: 98 µA
